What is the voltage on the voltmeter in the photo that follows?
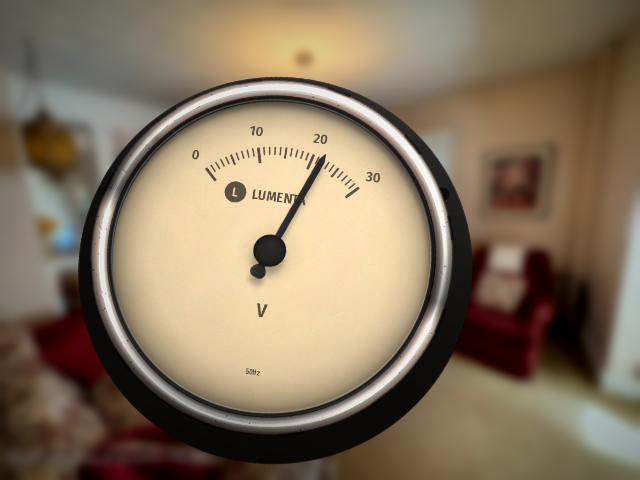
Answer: 22 V
